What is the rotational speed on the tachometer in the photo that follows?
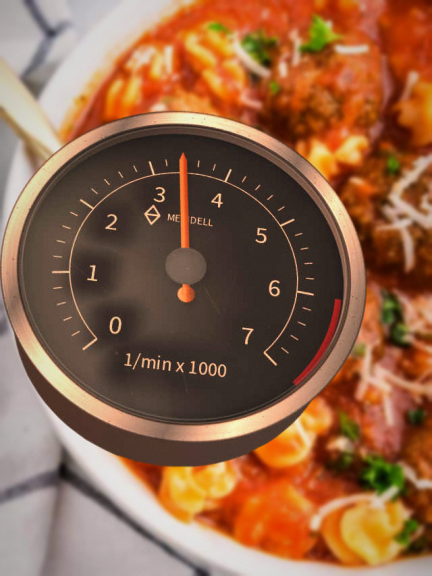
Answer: 3400 rpm
